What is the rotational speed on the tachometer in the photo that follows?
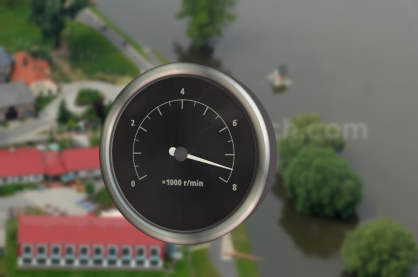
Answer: 7500 rpm
